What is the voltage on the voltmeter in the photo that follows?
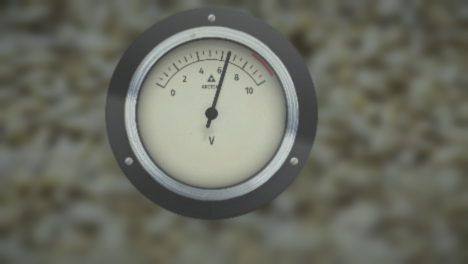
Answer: 6.5 V
